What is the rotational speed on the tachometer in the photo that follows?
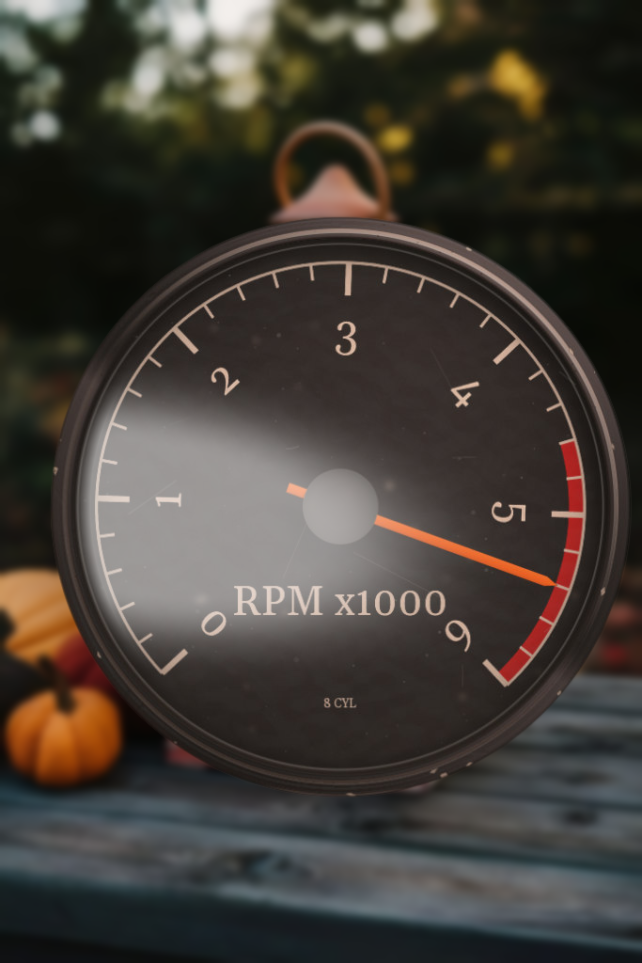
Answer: 5400 rpm
